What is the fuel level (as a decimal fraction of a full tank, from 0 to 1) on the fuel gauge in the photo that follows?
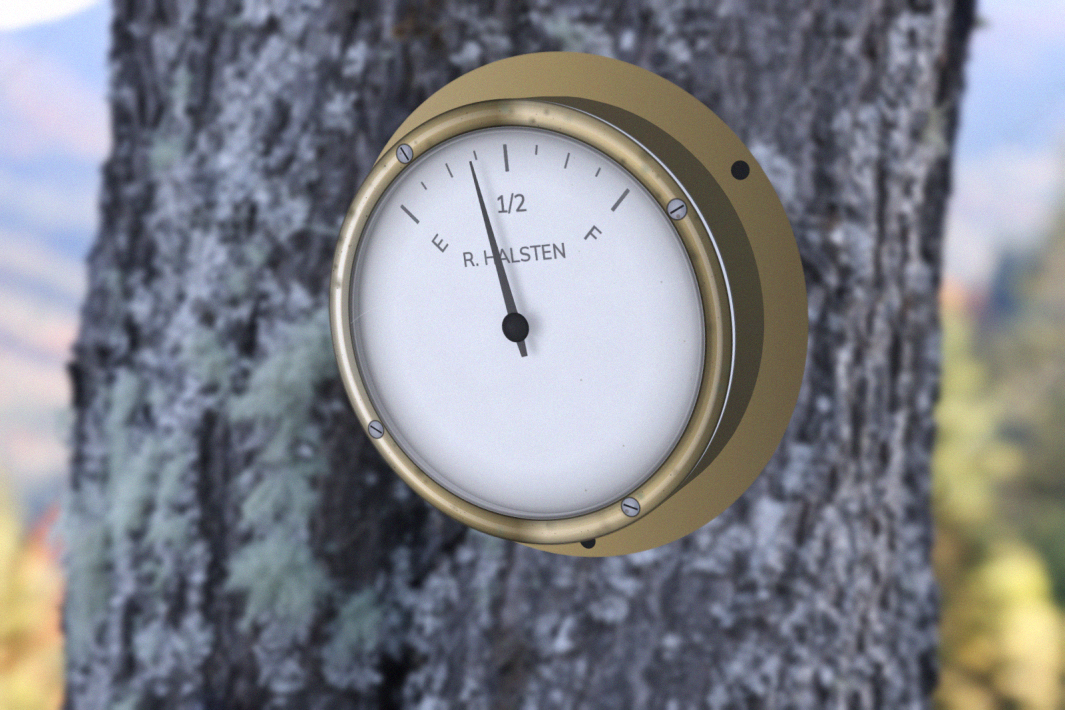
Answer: 0.375
